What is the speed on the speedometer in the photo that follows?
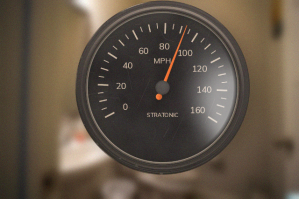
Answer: 92.5 mph
